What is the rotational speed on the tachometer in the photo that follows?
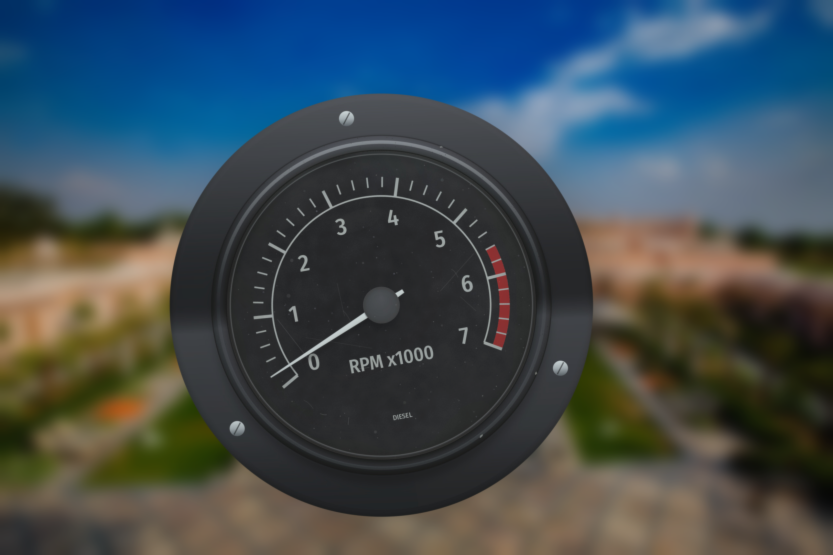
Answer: 200 rpm
